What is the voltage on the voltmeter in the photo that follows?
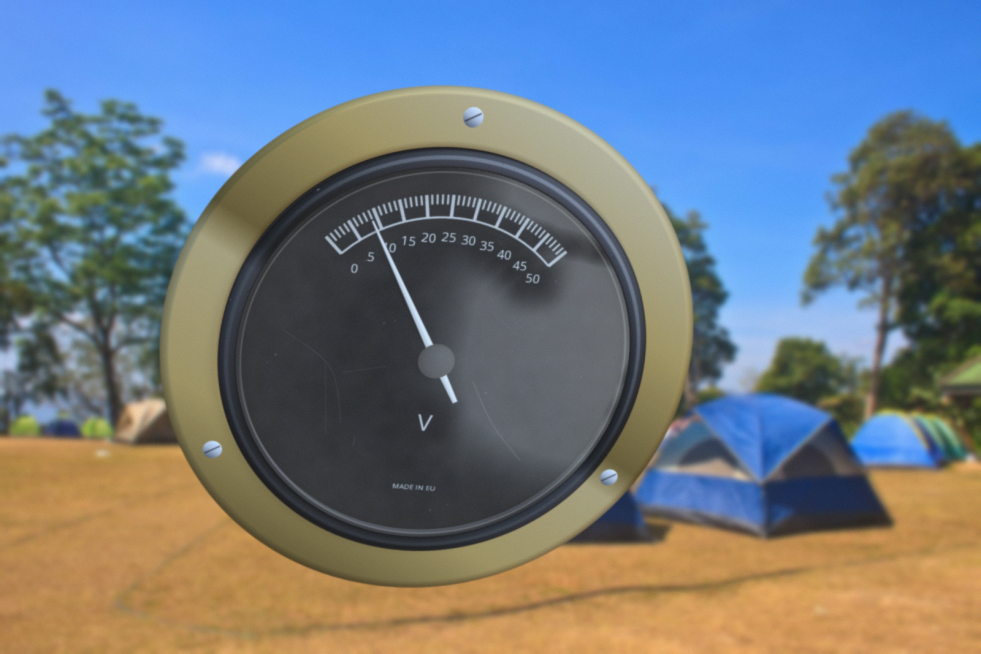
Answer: 9 V
